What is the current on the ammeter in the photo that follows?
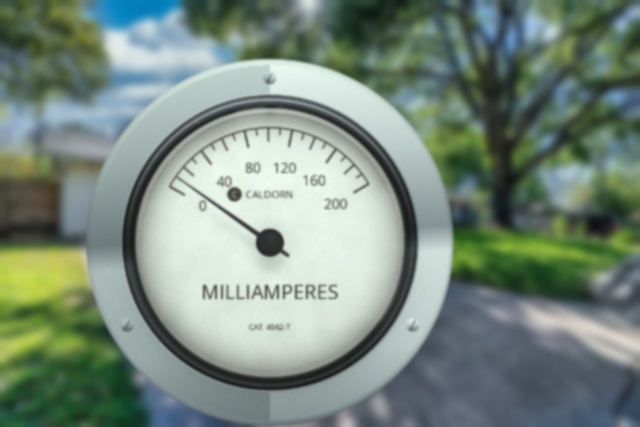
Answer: 10 mA
